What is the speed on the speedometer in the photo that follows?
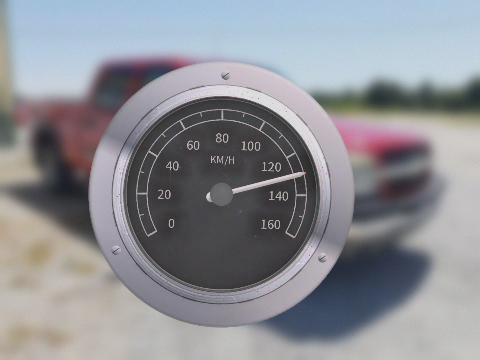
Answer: 130 km/h
